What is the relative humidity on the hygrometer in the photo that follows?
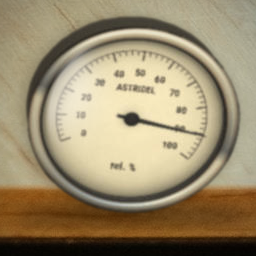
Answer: 90 %
